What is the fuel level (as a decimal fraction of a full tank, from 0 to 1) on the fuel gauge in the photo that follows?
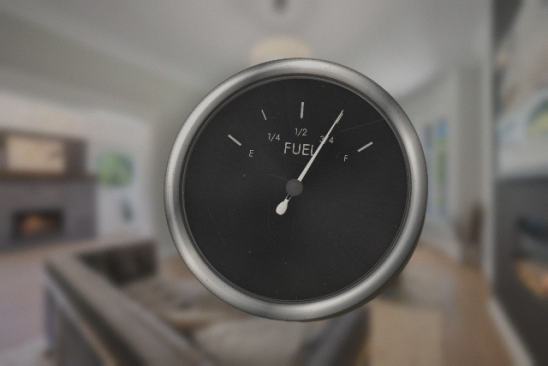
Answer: 0.75
